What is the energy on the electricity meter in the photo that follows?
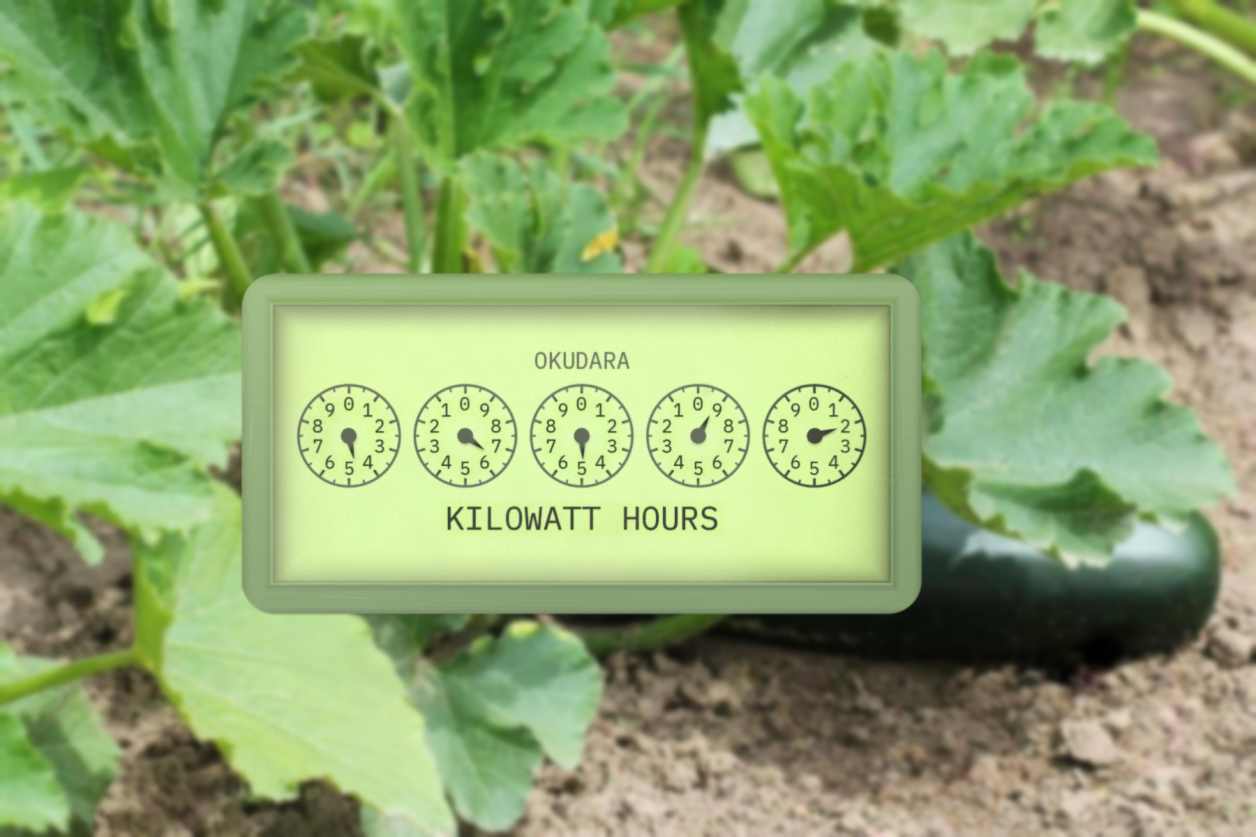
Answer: 46492 kWh
